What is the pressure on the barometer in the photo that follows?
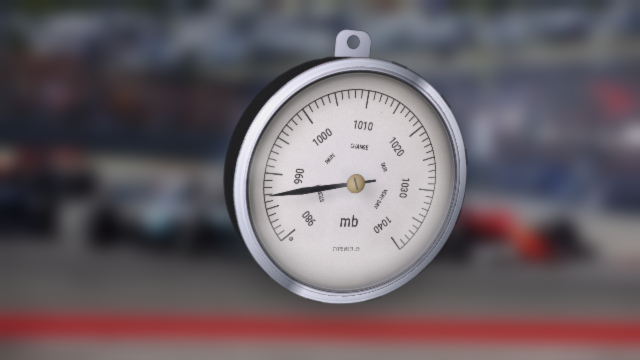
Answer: 987 mbar
